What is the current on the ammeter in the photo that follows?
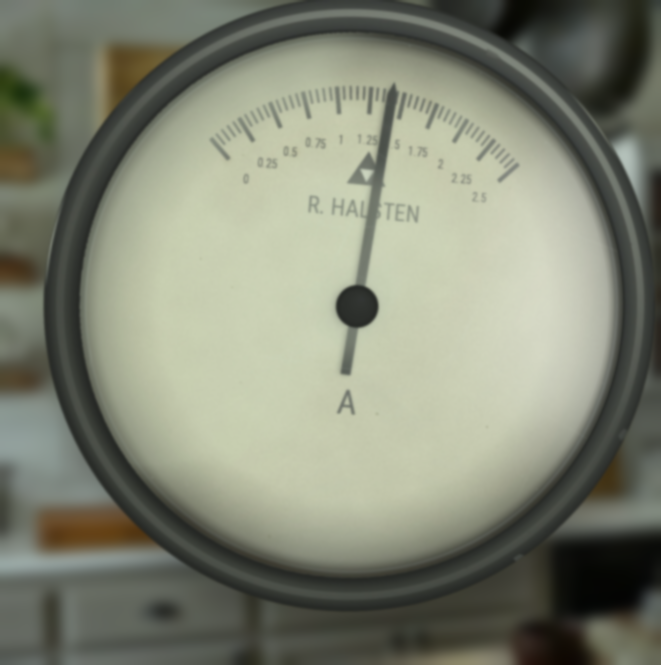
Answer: 1.4 A
